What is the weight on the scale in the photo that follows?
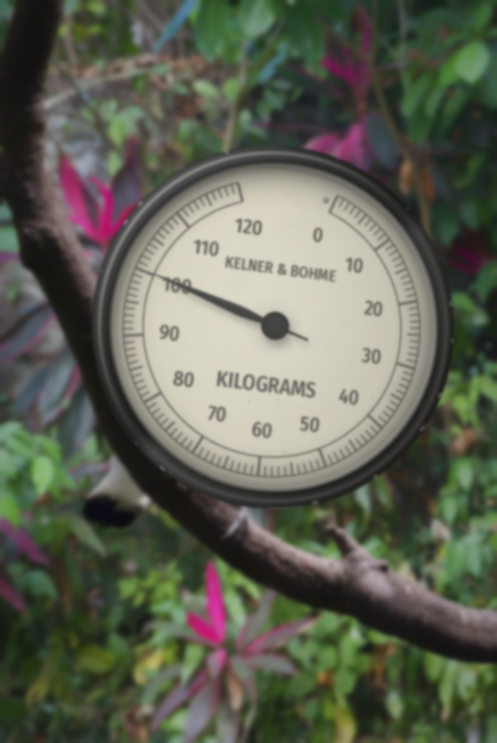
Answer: 100 kg
